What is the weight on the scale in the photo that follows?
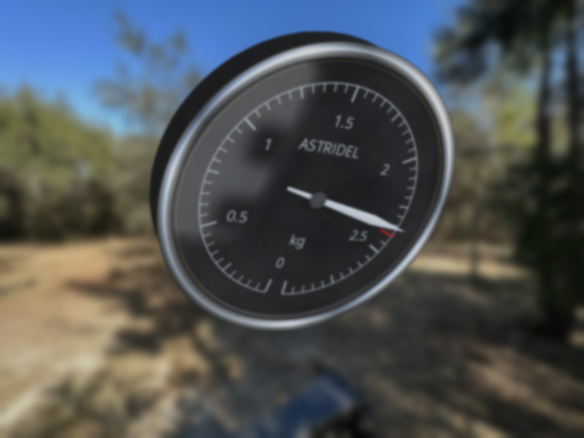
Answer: 2.35 kg
